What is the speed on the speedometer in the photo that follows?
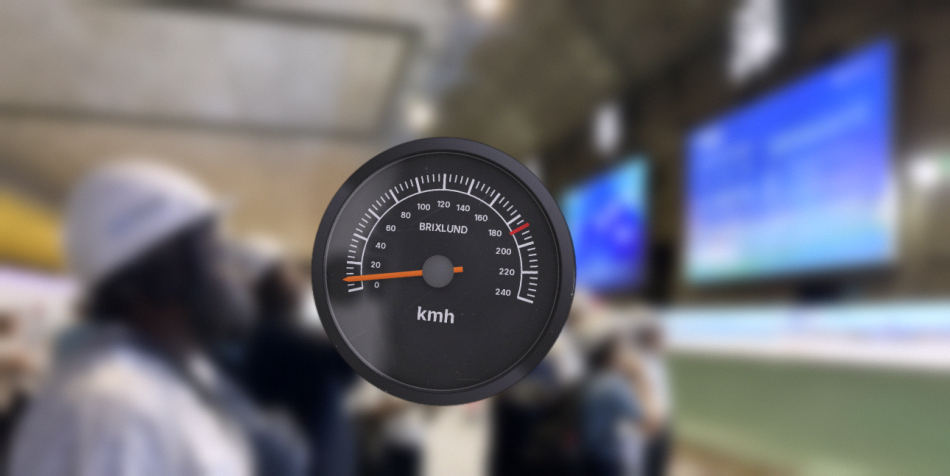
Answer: 8 km/h
